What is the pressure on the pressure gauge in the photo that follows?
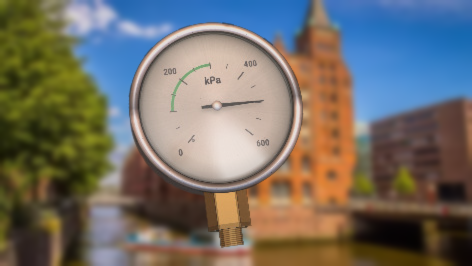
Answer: 500 kPa
